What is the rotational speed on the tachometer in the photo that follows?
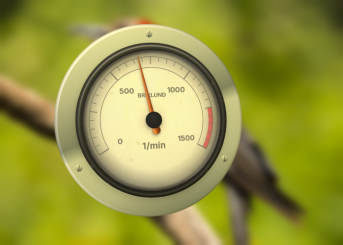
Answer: 675 rpm
